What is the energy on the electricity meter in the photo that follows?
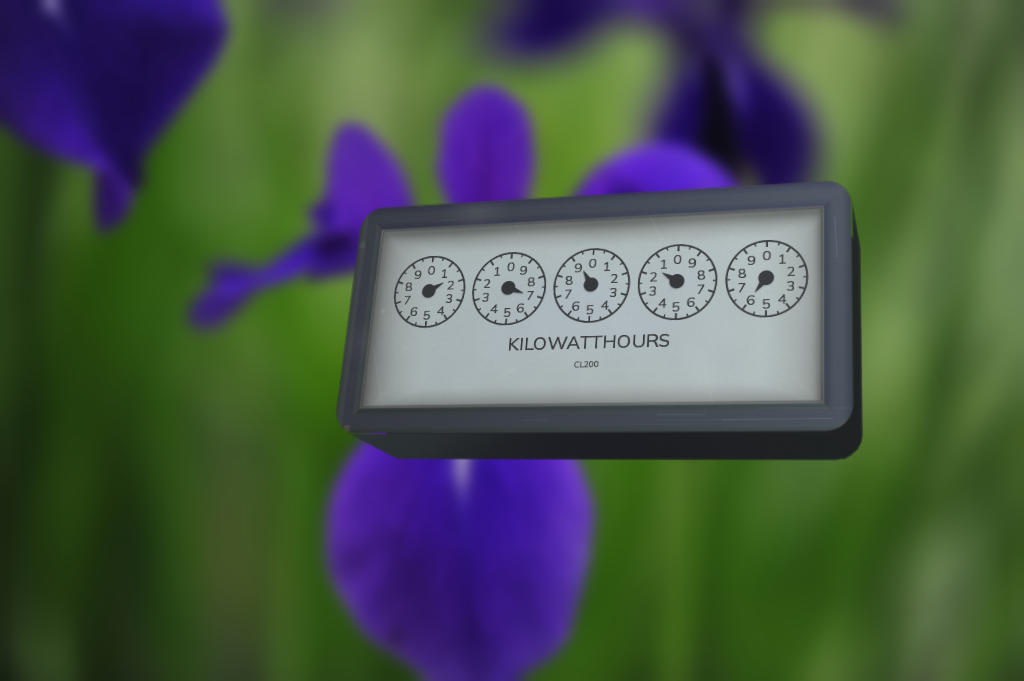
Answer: 16916 kWh
